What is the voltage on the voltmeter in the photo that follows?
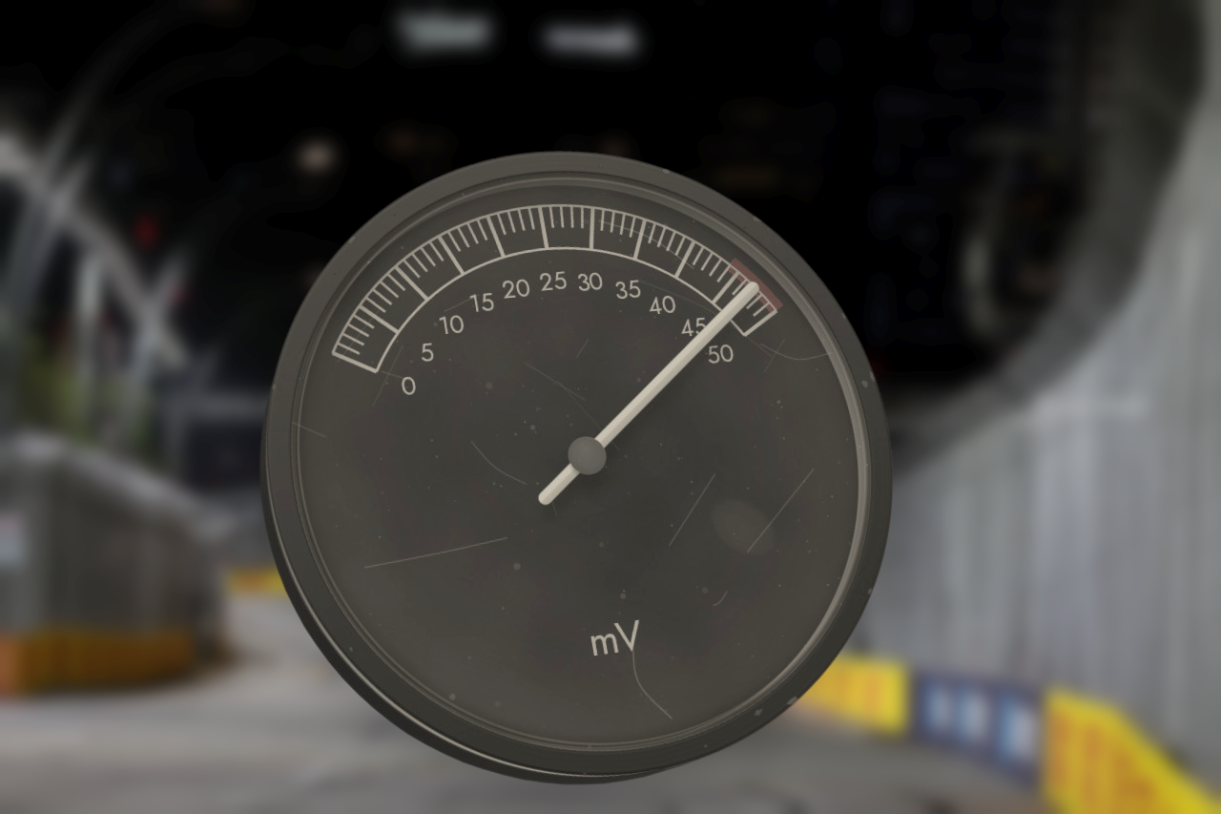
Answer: 47 mV
